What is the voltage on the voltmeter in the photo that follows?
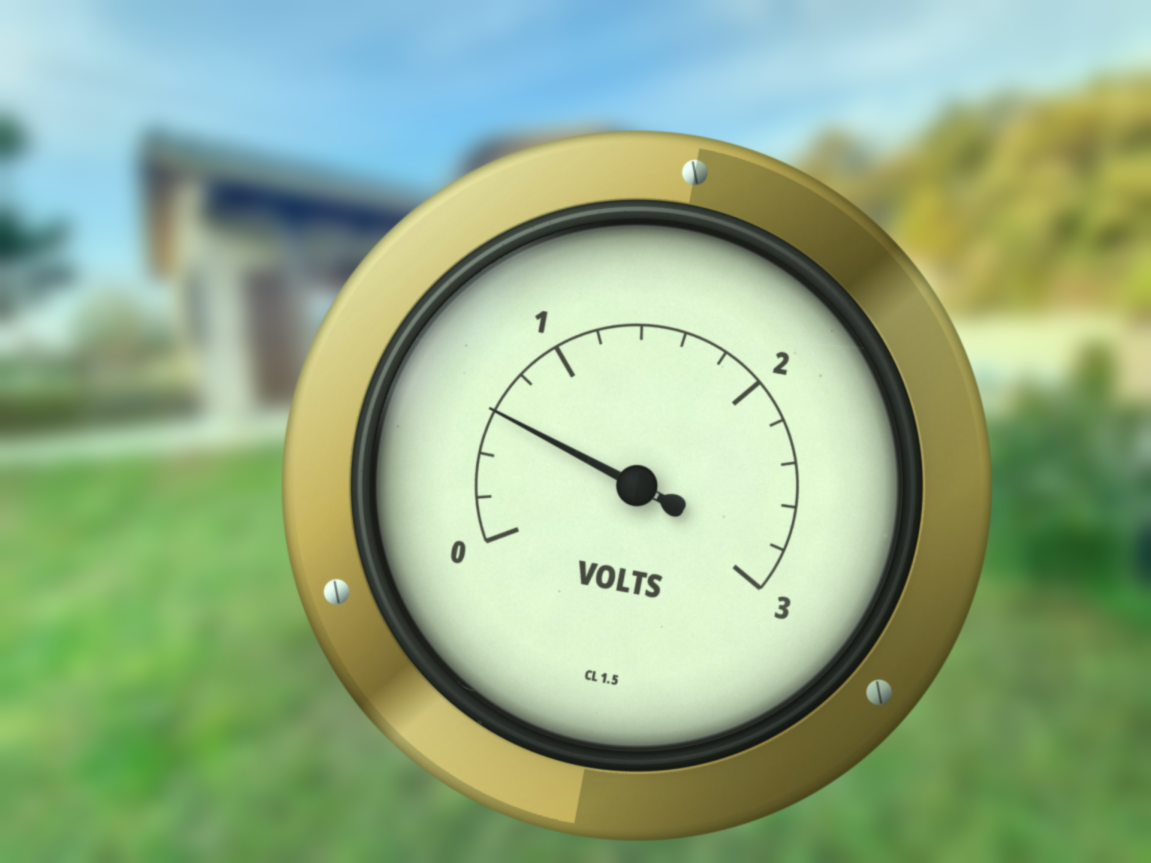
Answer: 0.6 V
